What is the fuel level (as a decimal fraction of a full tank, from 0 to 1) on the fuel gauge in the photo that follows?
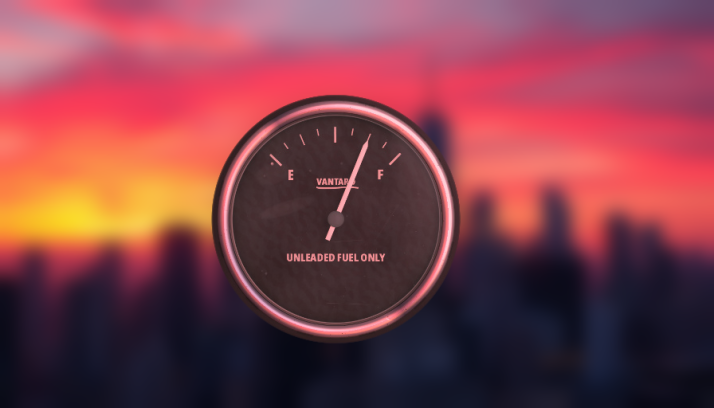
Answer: 0.75
